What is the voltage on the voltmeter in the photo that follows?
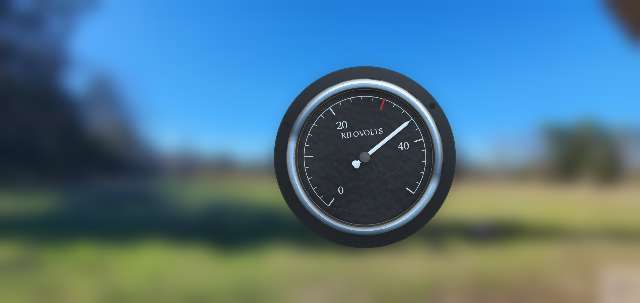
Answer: 36 kV
